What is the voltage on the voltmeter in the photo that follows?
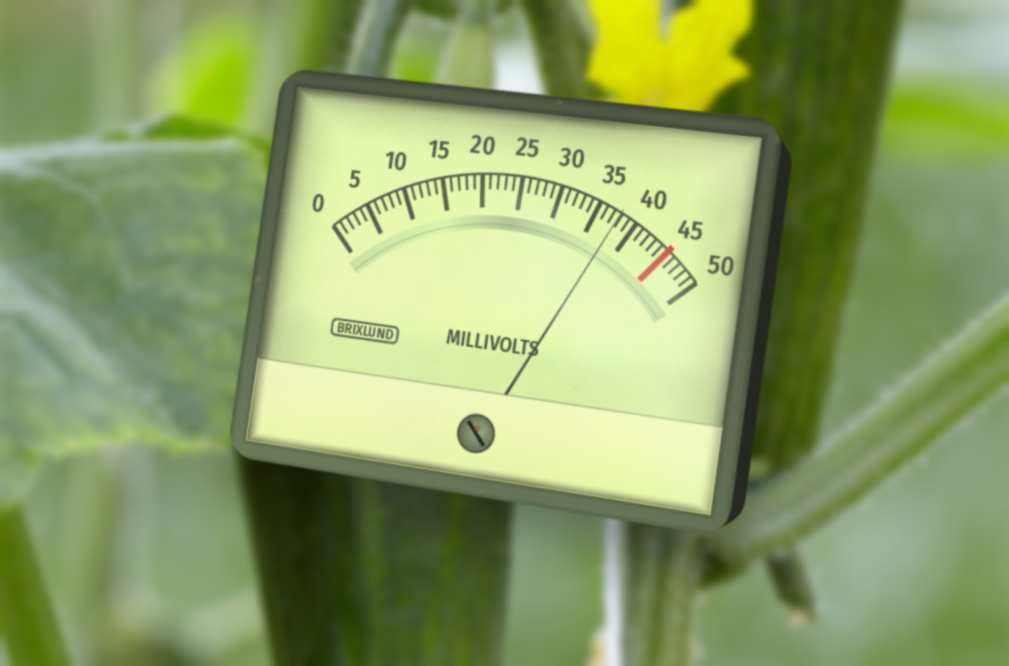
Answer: 38 mV
